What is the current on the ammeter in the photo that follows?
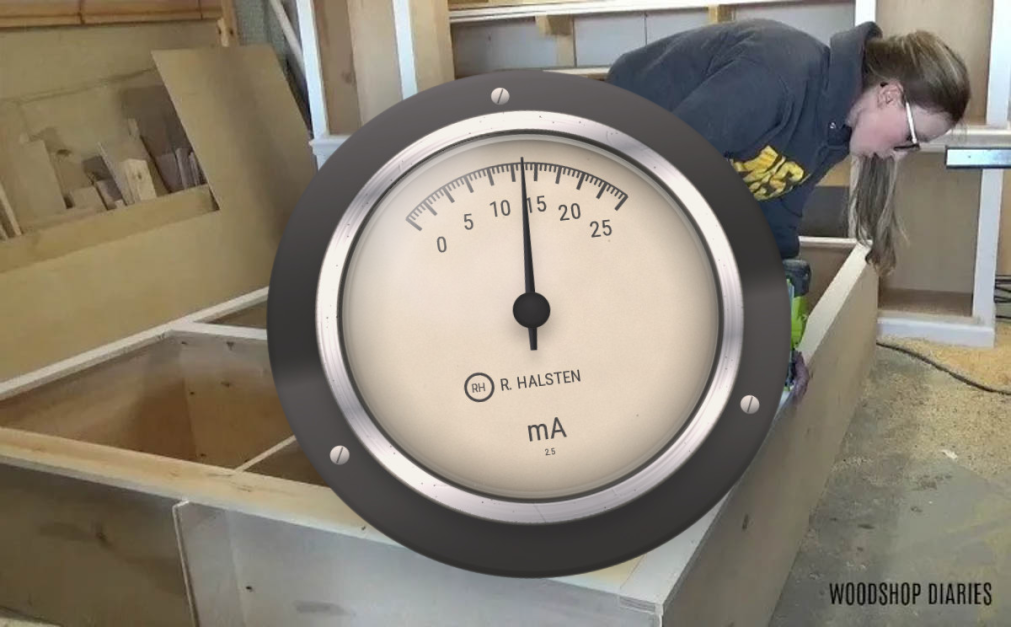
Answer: 13.5 mA
